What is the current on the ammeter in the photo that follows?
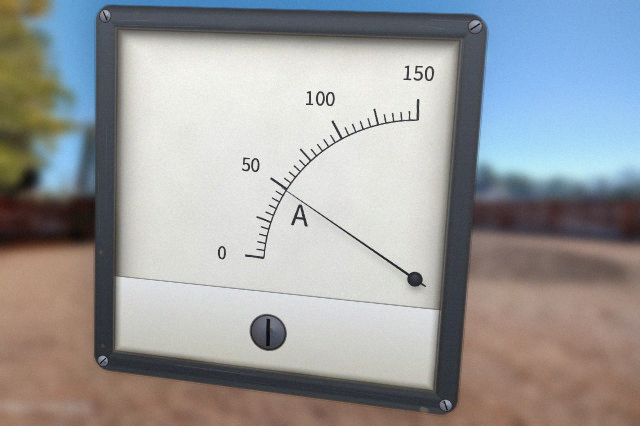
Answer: 50 A
